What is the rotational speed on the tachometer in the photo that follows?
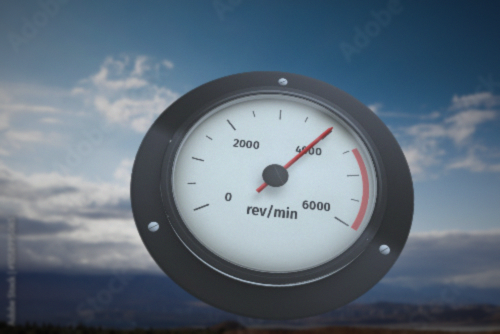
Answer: 4000 rpm
